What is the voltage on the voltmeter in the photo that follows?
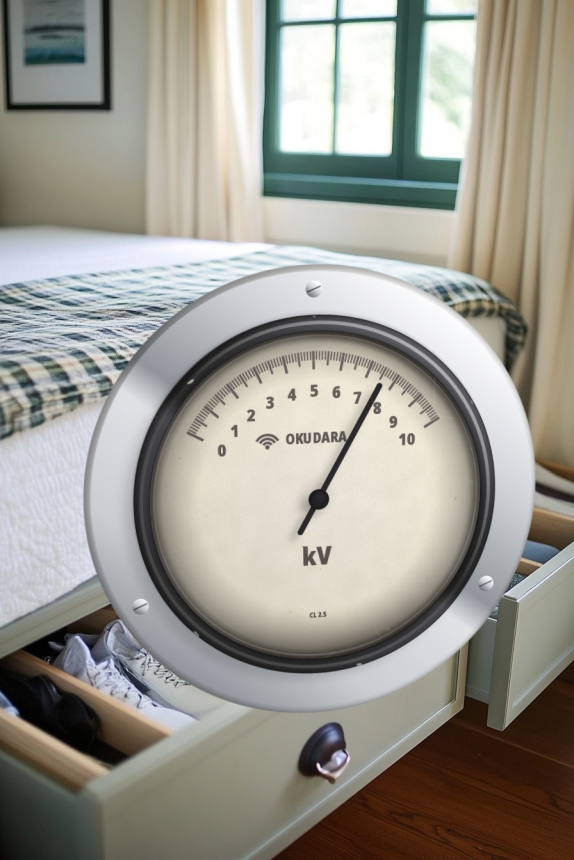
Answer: 7.5 kV
